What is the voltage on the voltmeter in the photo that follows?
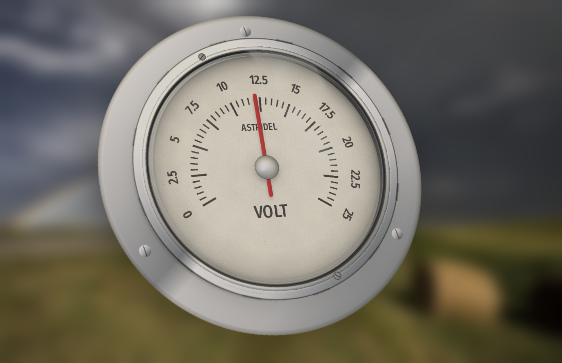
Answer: 12 V
